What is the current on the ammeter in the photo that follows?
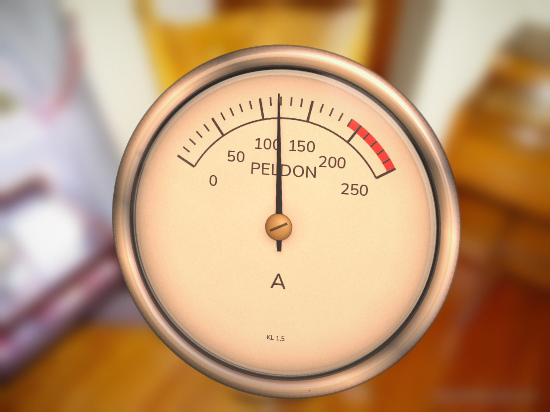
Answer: 120 A
